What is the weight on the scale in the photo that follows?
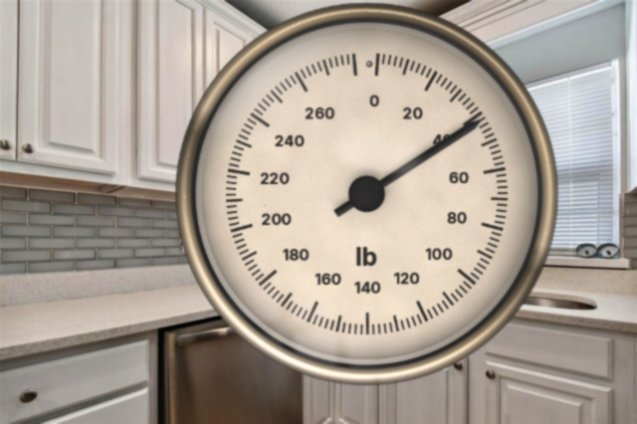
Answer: 42 lb
